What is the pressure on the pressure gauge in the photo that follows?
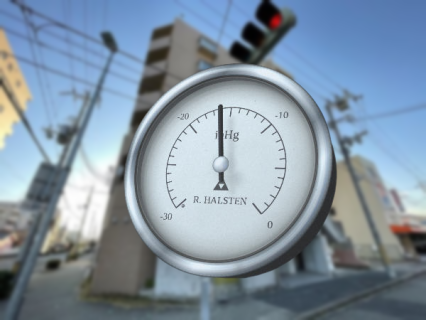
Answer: -16 inHg
